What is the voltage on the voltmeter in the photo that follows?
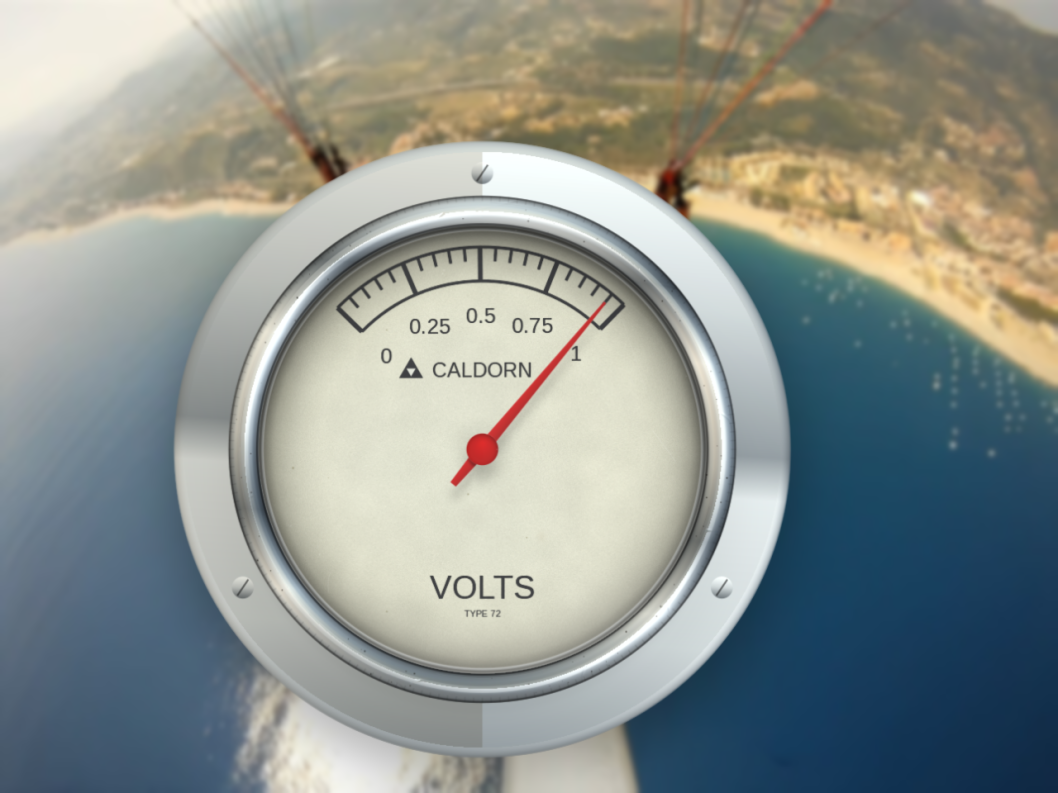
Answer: 0.95 V
